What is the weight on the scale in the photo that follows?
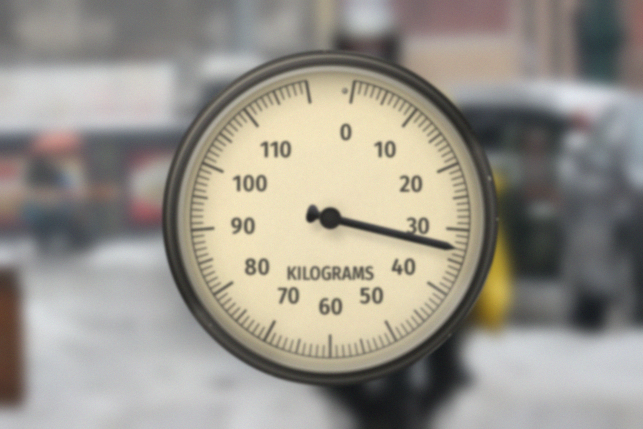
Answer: 33 kg
